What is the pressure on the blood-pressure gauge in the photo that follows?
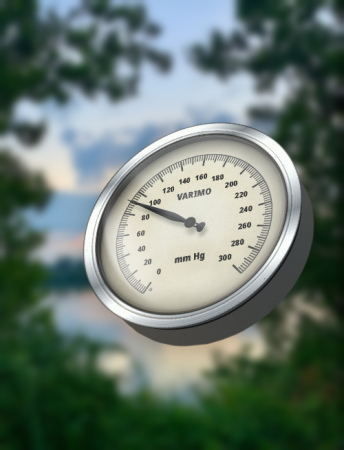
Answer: 90 mmHg
